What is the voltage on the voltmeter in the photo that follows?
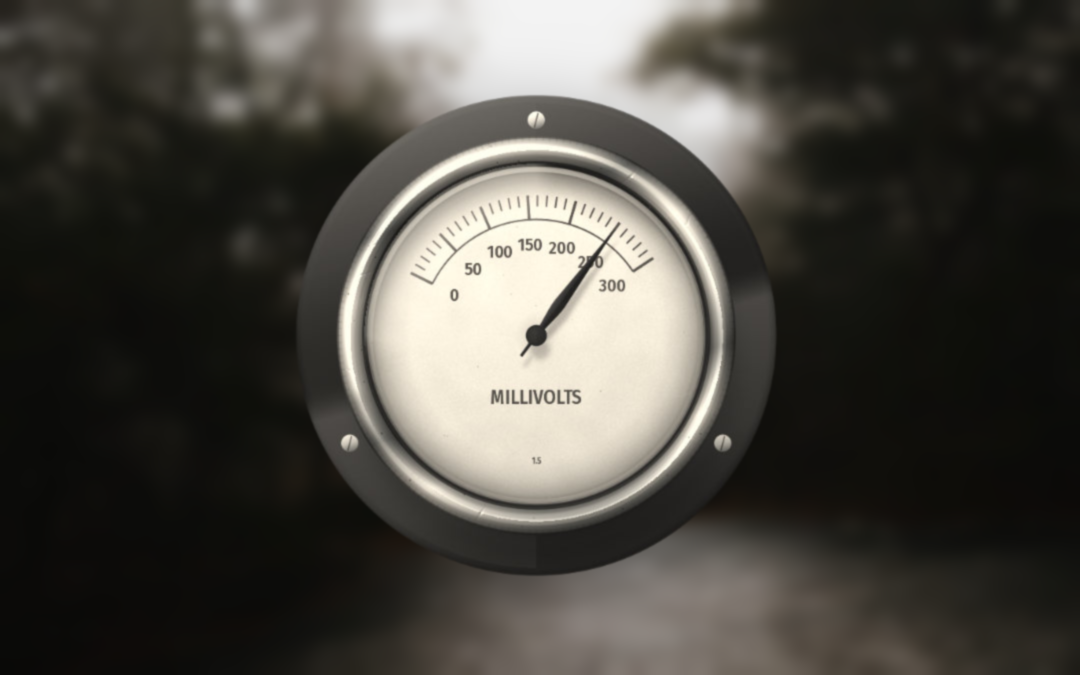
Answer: 250 mV
